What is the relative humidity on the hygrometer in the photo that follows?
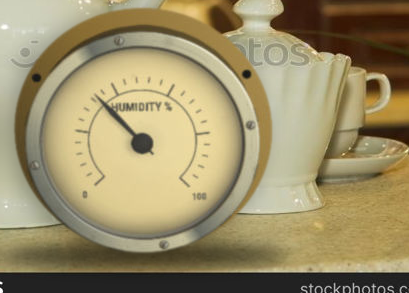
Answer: 34 %
